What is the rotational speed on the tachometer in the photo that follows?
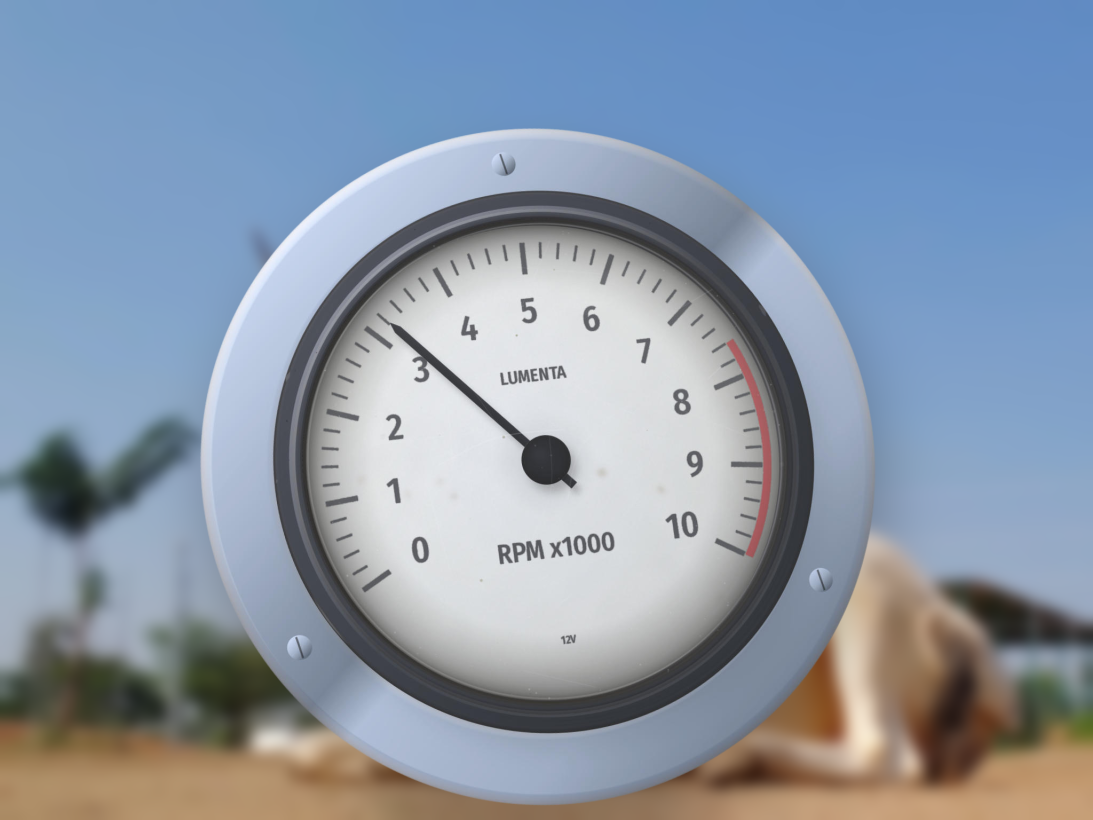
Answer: 3200 rpm
